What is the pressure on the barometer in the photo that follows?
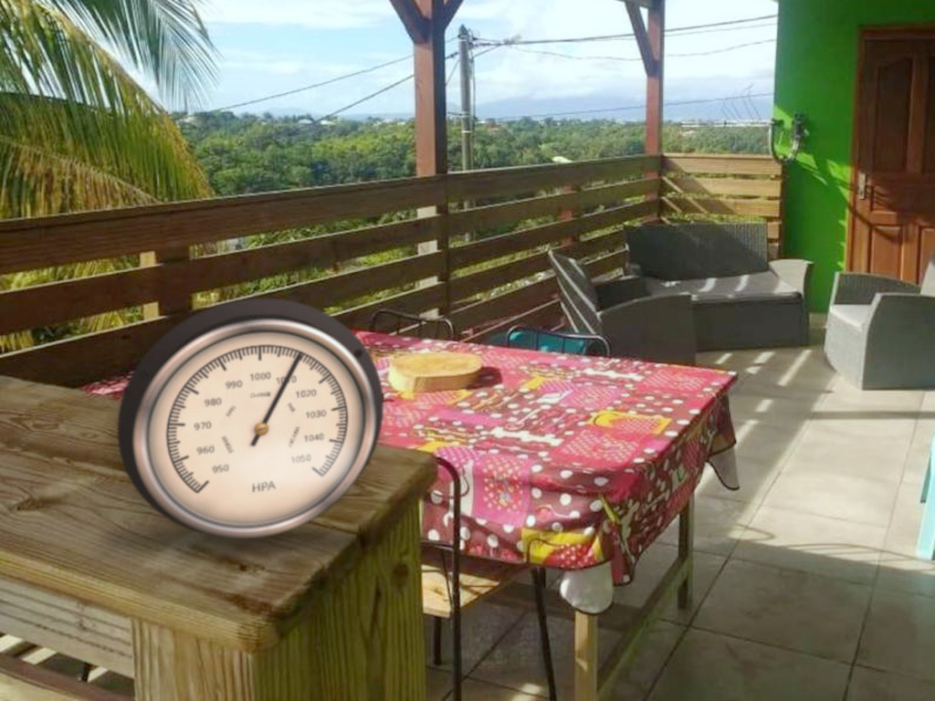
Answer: 1010 hPa
